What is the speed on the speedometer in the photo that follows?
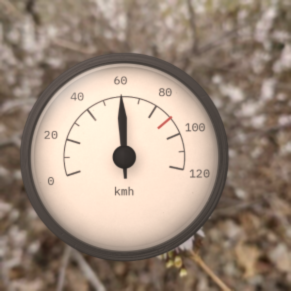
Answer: 60 km/h
